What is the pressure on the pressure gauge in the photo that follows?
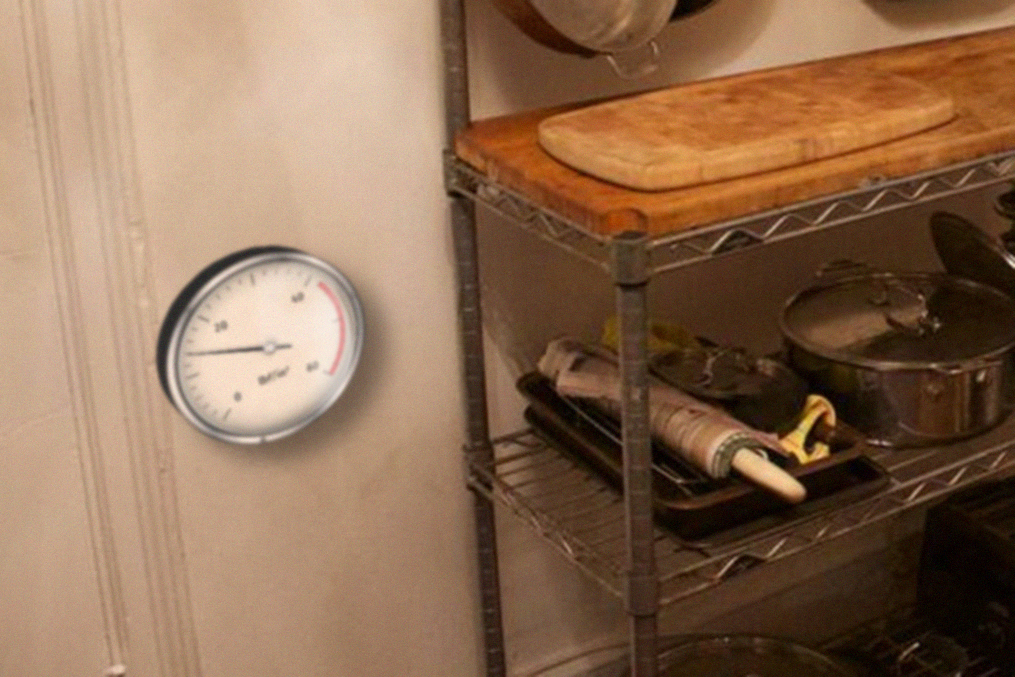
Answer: 14 psi
